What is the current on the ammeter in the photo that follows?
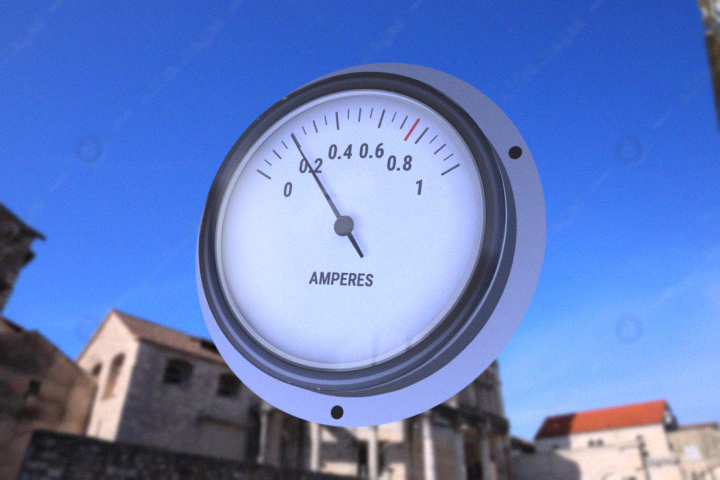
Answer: 0.2 A
